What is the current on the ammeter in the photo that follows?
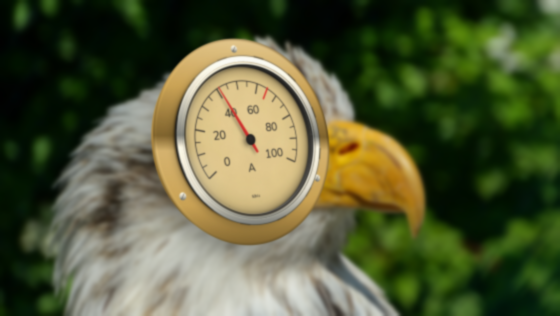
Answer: 40 A
